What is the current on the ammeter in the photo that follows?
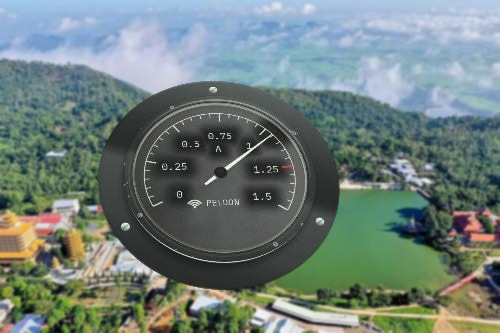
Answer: 1.05 A
